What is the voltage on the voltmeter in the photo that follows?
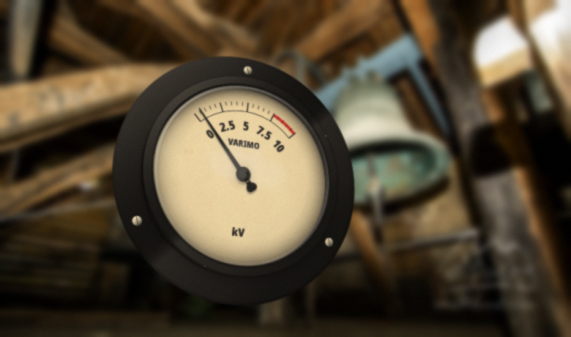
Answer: 0.5 kV
